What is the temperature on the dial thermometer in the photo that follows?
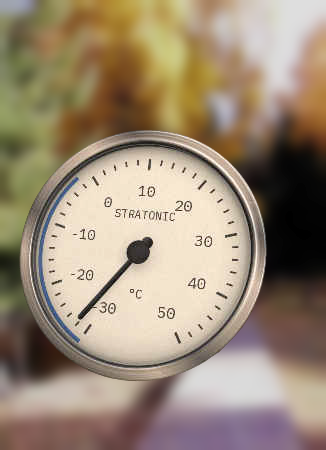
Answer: -28 °C
